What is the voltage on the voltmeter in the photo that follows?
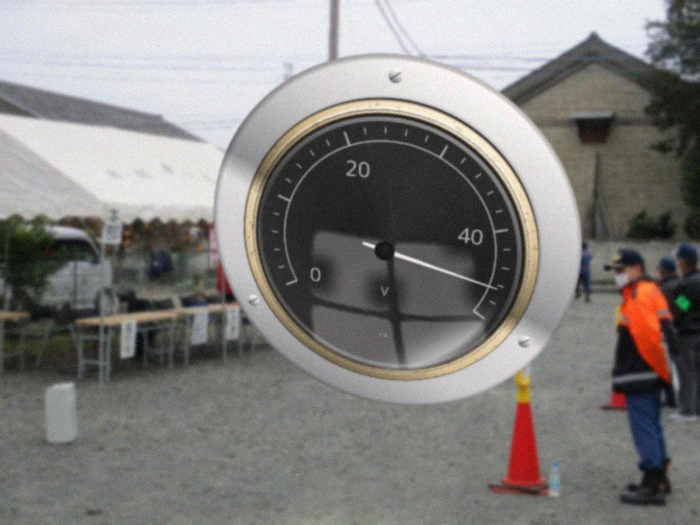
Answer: 46 V
